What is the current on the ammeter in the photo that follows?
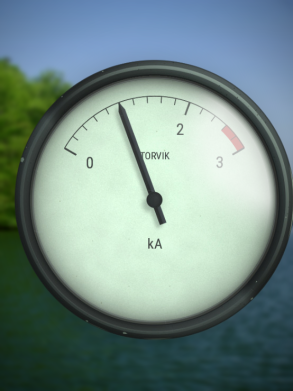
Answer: 1 kA
